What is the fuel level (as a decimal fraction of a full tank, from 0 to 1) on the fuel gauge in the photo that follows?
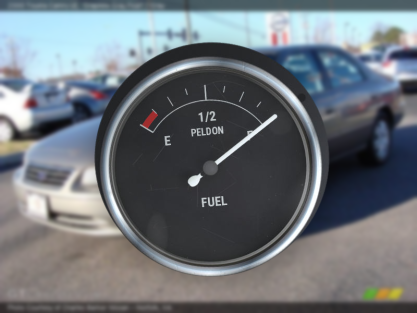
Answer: 1
